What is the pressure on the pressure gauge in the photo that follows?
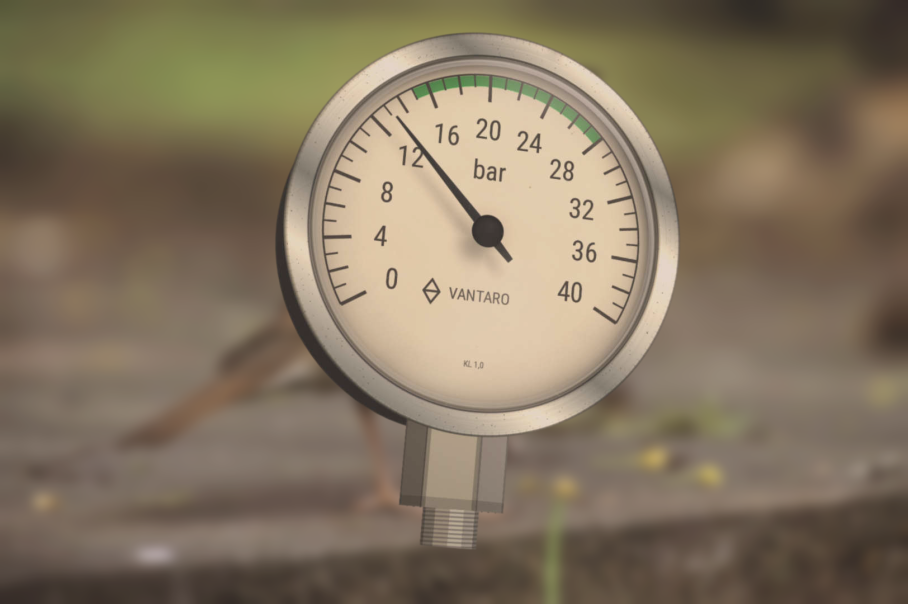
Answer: 13 bar
